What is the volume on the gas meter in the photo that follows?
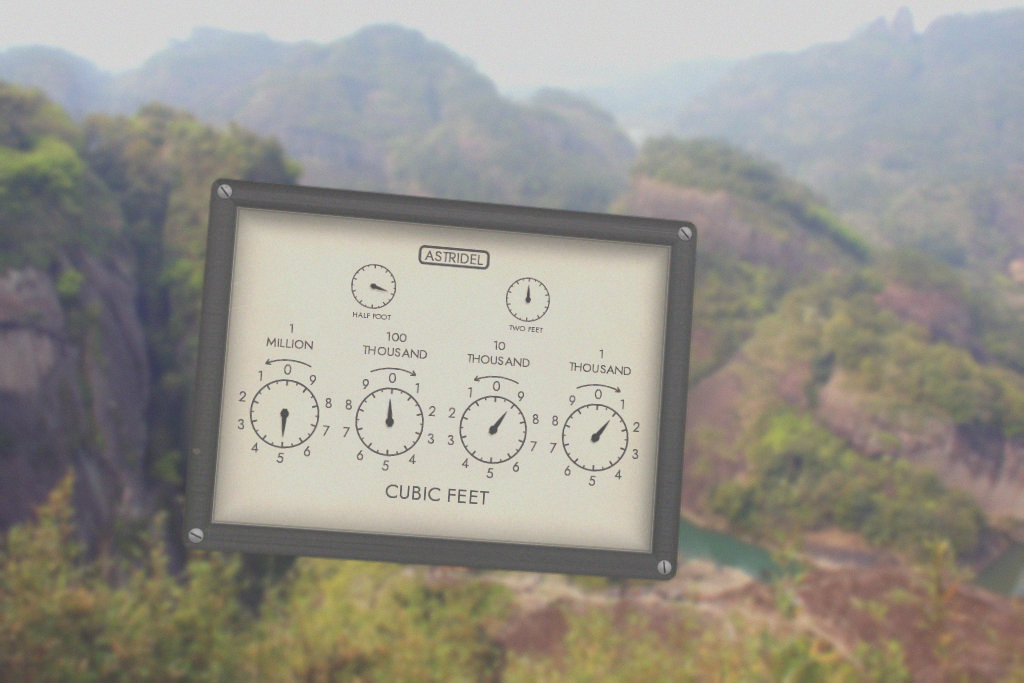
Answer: 499100 ft³
